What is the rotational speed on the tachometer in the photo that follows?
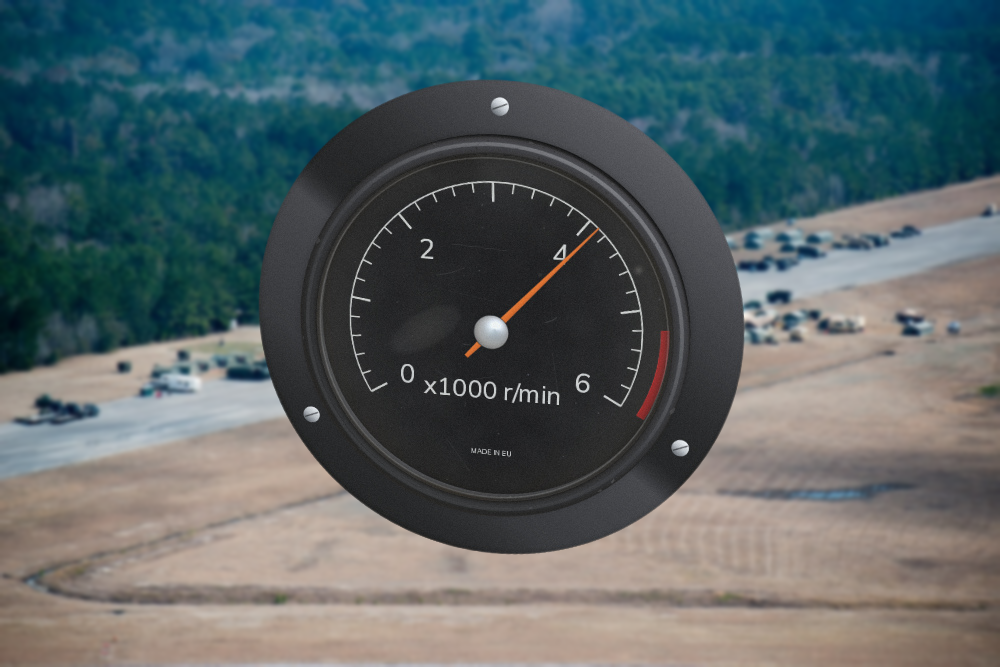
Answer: 4100 rpm
